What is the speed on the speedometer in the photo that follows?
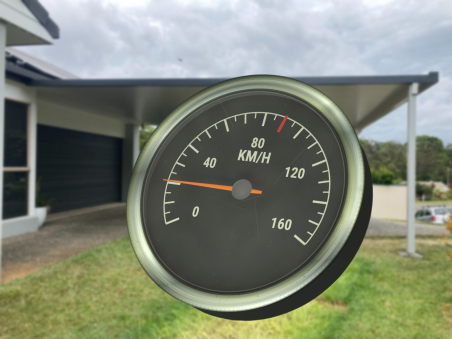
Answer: 20 km/h
